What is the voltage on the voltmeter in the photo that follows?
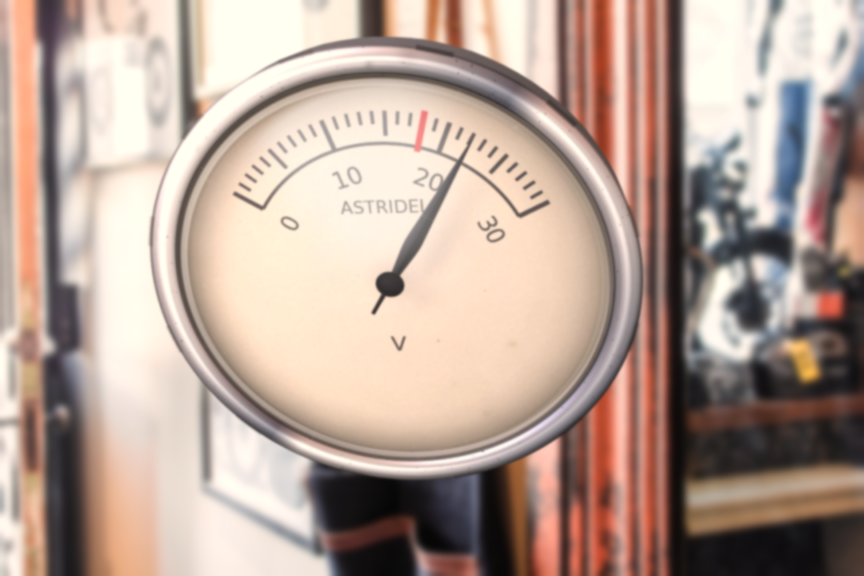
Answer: 22 V
